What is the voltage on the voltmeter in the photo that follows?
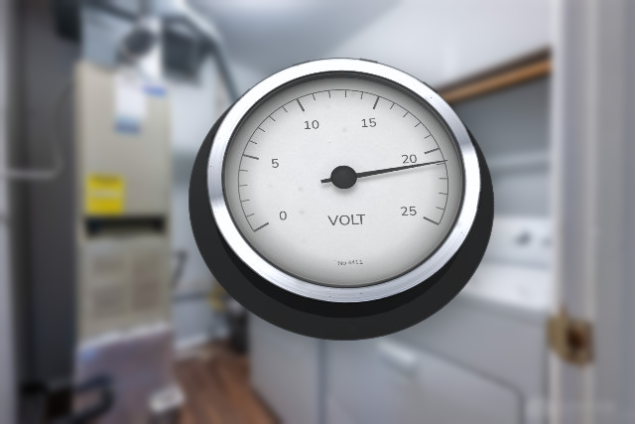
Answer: 21 V
